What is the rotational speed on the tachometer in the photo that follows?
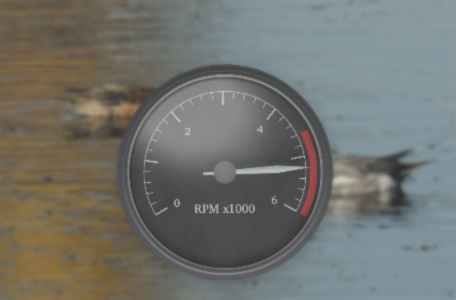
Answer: 5200 rpm
